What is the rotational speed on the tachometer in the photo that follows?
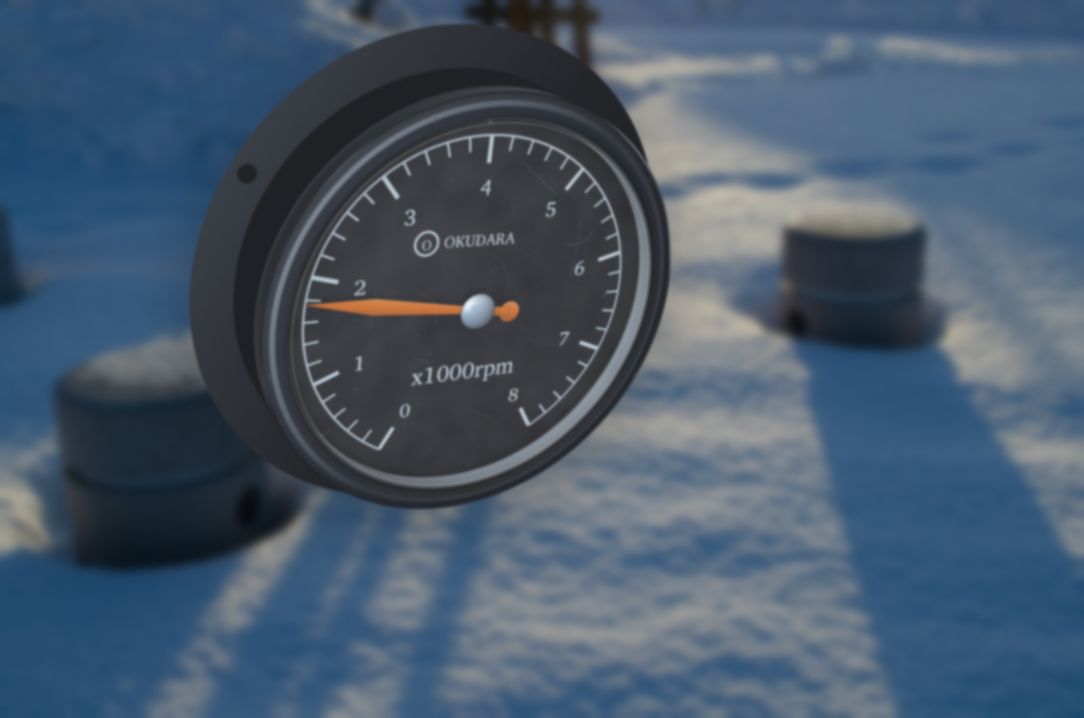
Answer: 1800 rpm
